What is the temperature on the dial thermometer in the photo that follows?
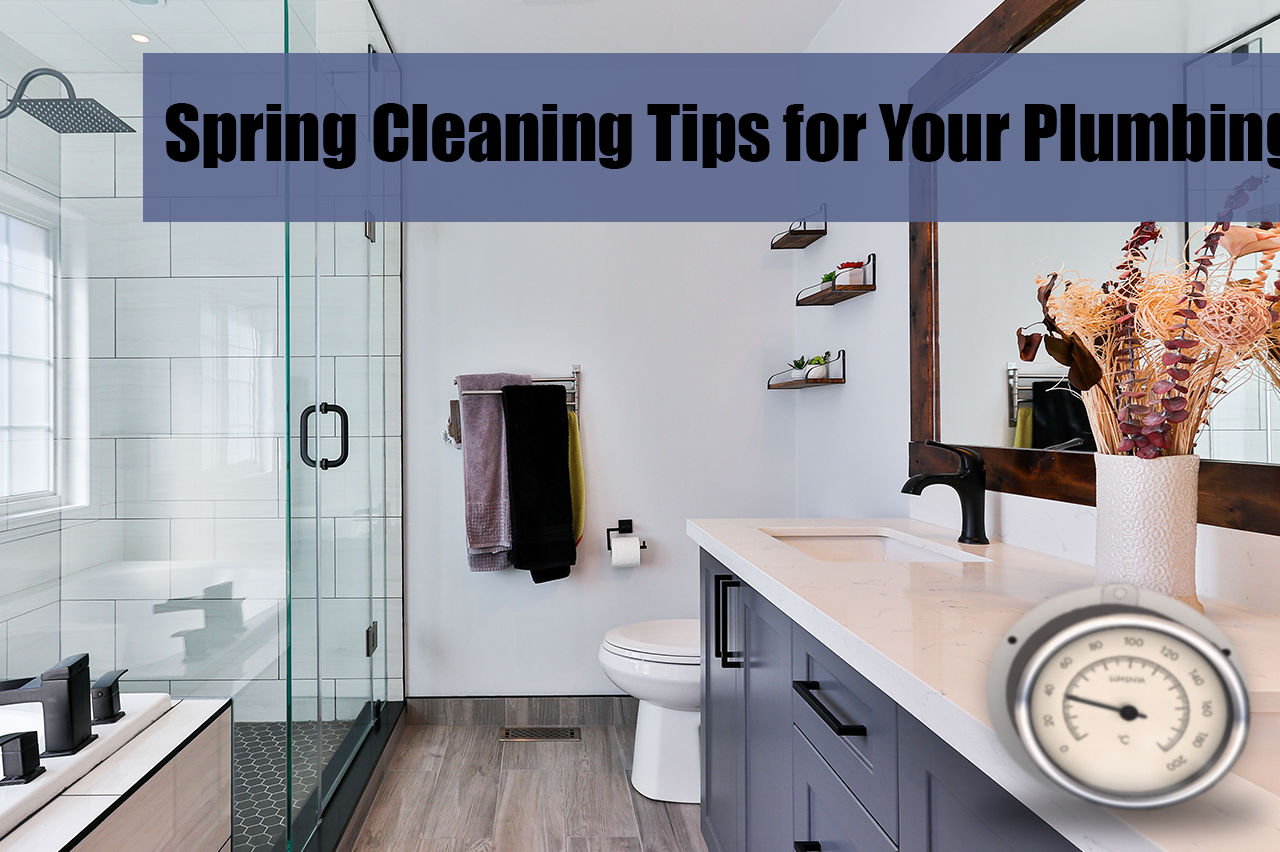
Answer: 40 °C
